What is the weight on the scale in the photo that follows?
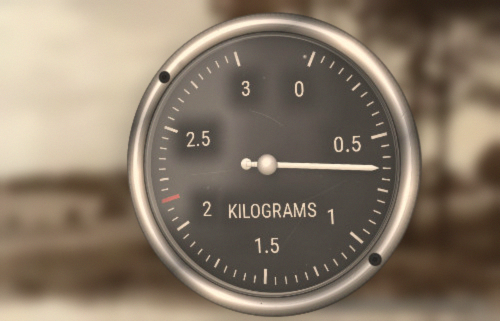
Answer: 0.65 kg
